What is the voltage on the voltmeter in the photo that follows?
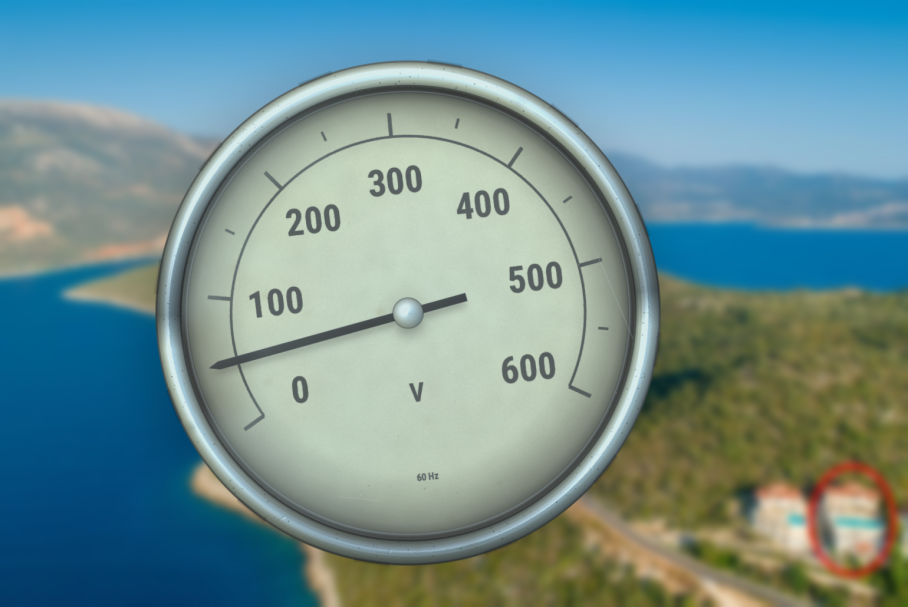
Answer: 50 V
